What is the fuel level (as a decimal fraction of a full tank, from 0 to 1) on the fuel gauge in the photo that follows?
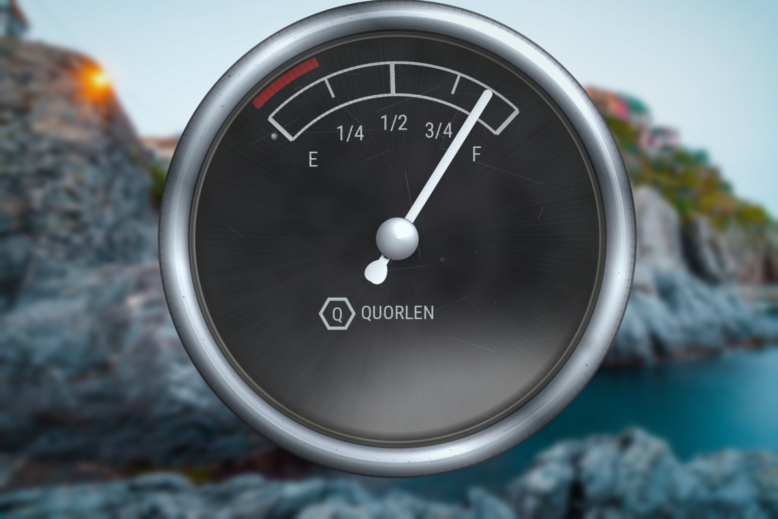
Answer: 0.875
